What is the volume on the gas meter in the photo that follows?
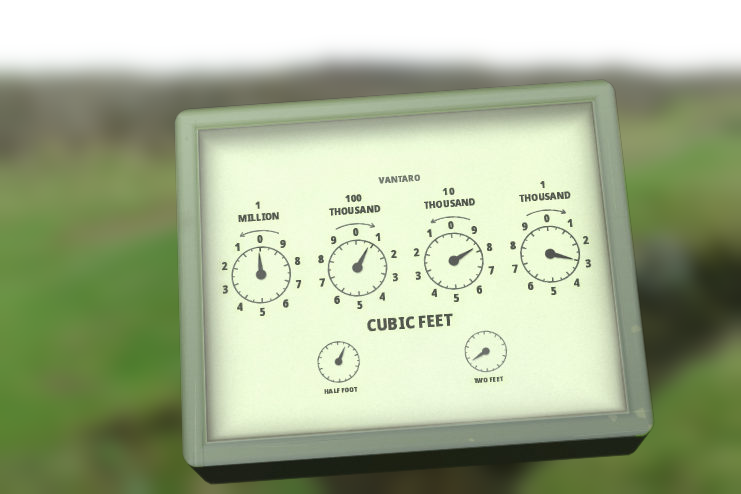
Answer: 8300 ft³
